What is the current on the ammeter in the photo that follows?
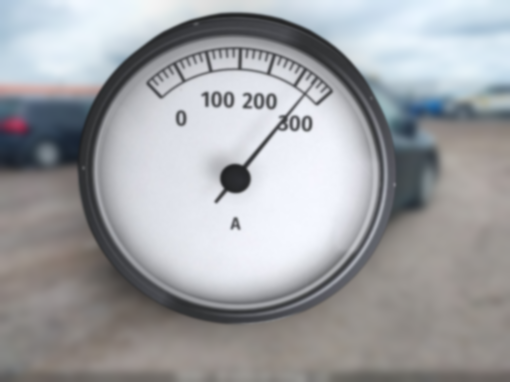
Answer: 270 A
